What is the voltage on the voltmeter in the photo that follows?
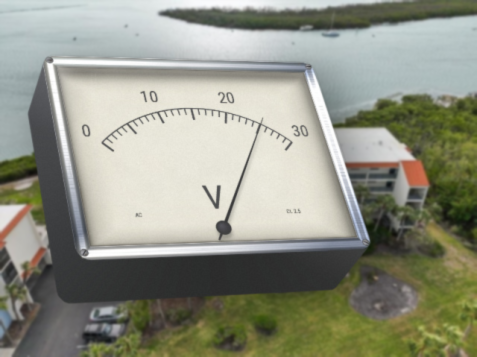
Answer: 25 V
